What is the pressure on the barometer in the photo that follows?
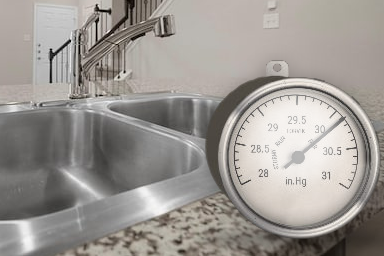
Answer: 30.1 inHg
